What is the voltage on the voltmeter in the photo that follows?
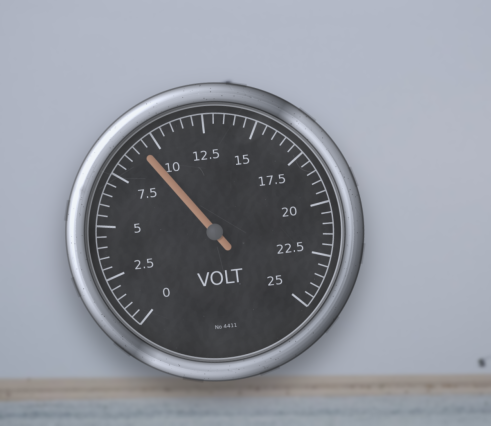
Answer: 9.25 V
